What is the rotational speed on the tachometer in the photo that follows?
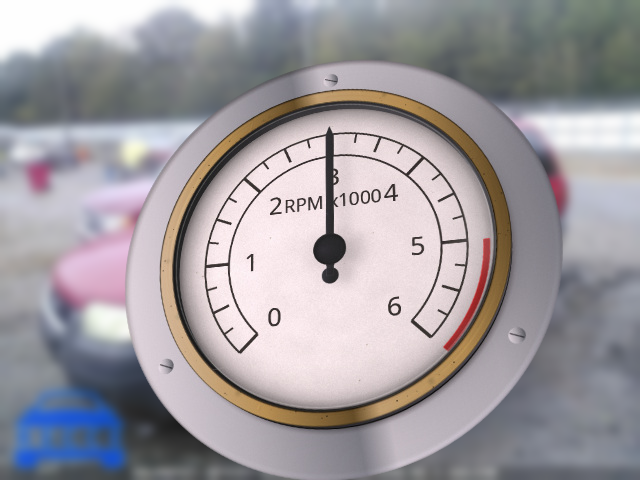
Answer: 3000 rpm
